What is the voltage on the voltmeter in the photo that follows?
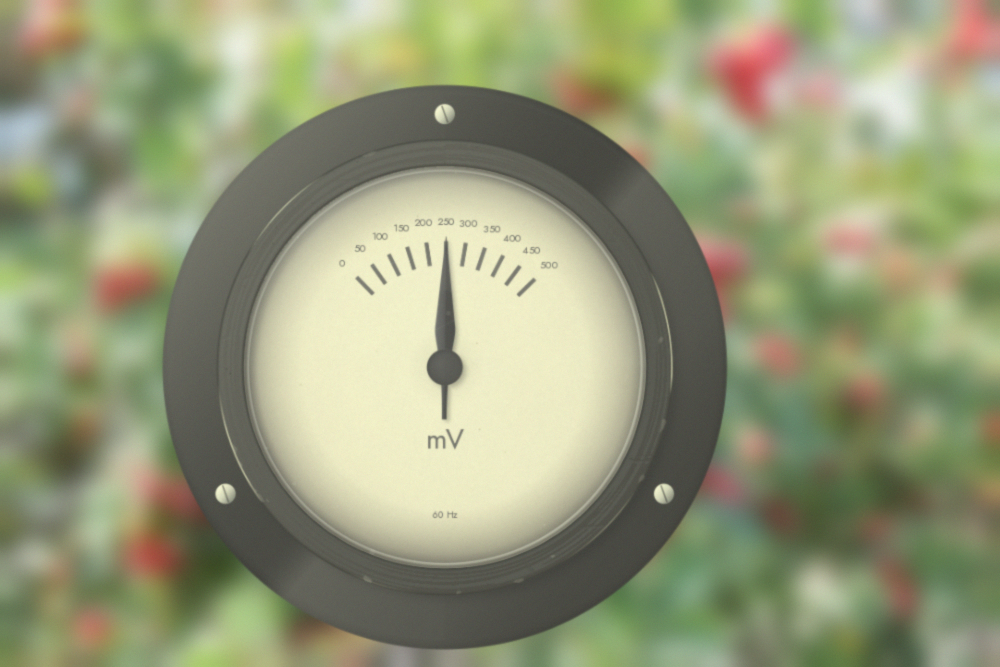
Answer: 250 mV
